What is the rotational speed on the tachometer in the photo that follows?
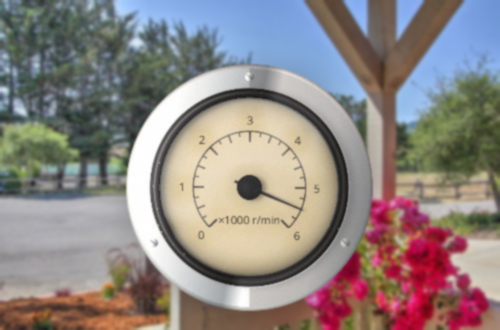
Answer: 5500 rpm
